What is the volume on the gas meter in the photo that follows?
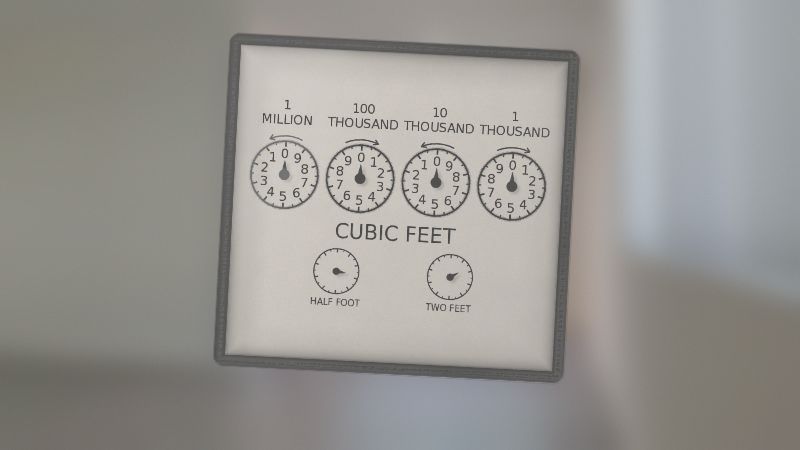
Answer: 0 ft³
